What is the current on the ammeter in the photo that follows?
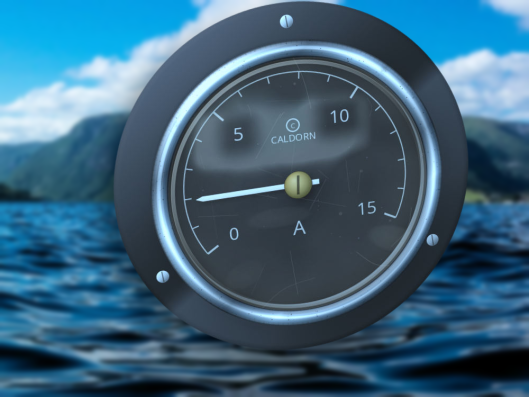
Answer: 2 A
